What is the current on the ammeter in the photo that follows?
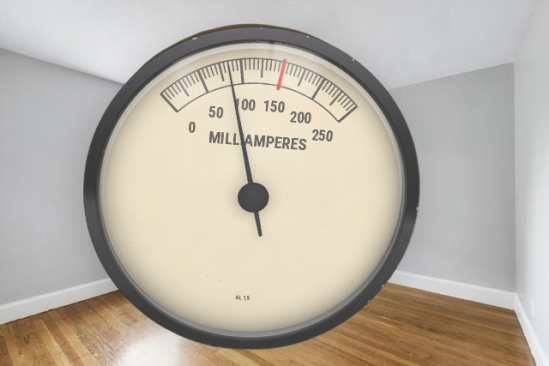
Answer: 85 mA
